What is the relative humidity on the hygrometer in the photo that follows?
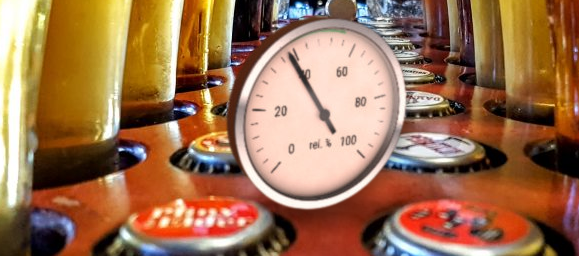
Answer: 38 %
